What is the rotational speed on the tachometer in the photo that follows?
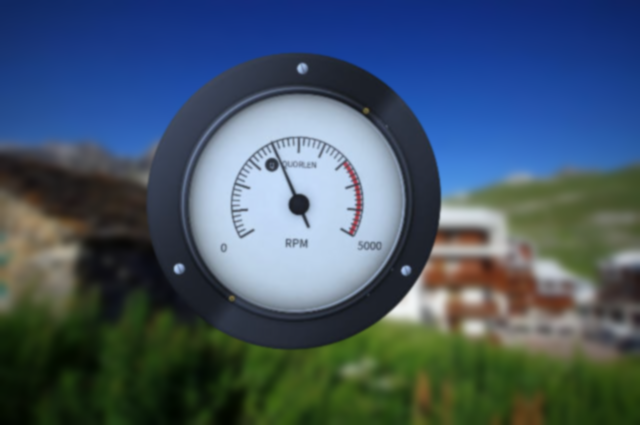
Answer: 2000 rpm
